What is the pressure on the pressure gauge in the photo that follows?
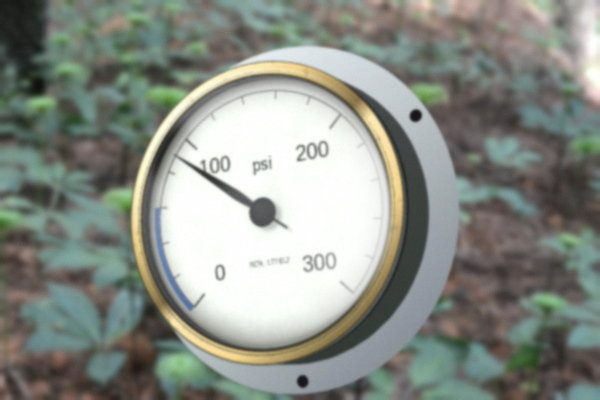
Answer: 90 psi
